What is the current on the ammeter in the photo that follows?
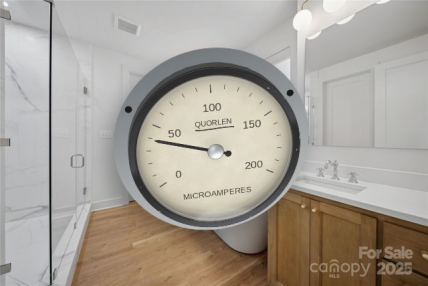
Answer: 40 µA
